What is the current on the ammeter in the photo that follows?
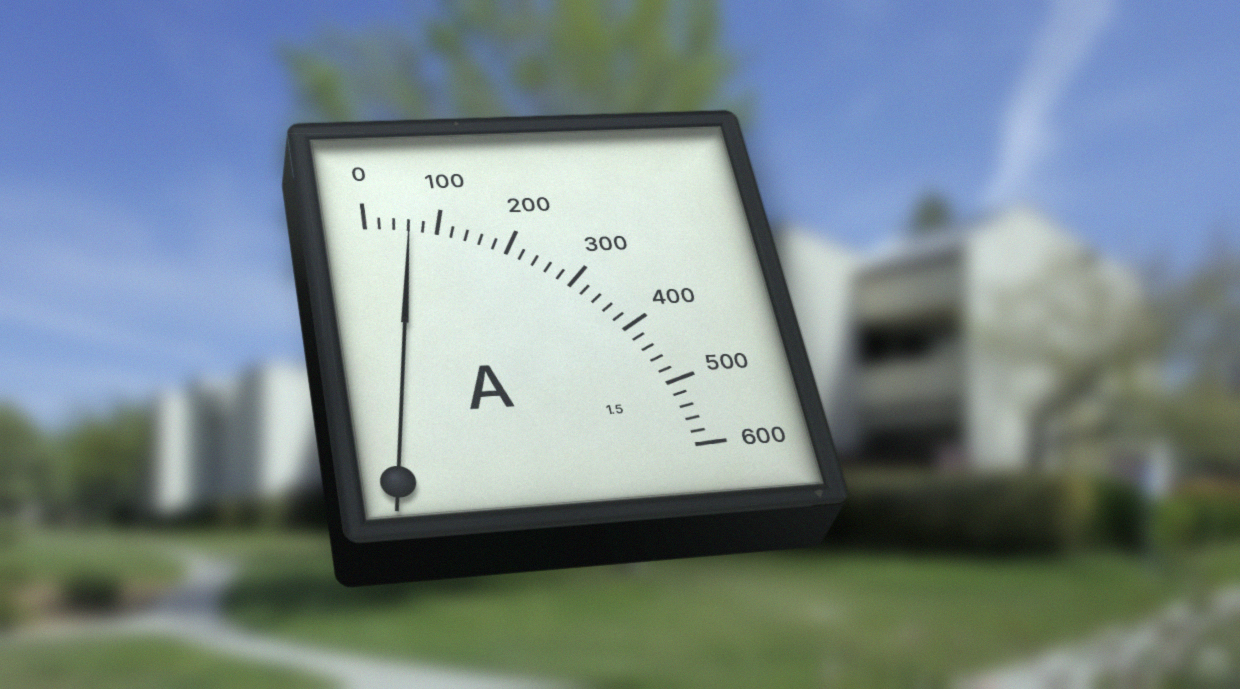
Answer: 60 A
